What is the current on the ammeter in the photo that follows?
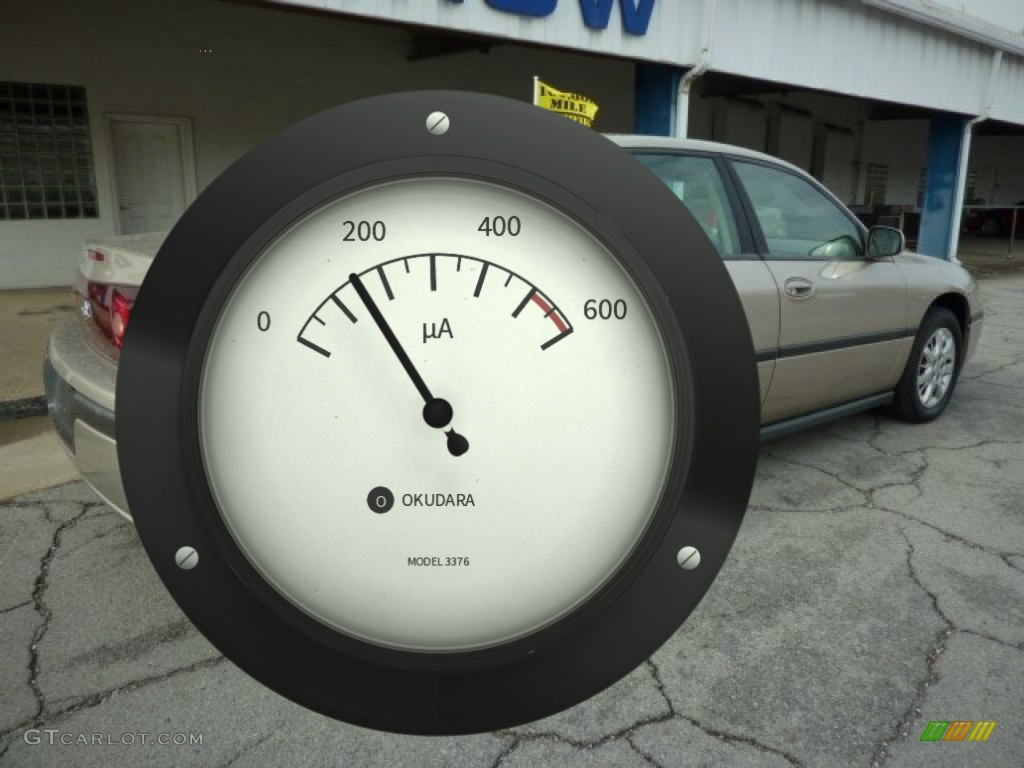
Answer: 150 µA
